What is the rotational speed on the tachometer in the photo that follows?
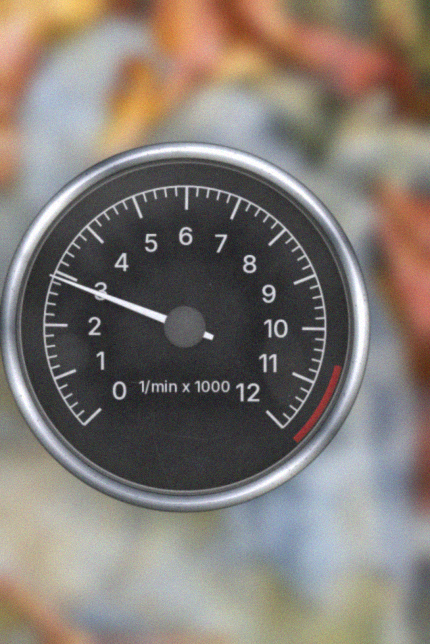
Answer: 2900 rpm
